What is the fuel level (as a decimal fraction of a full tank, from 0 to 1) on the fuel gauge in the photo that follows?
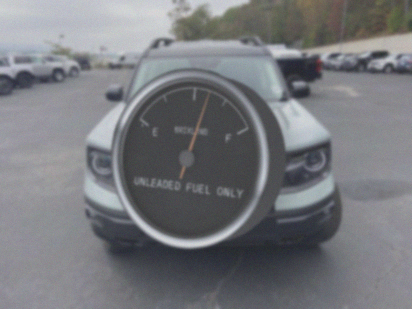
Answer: 0.625
